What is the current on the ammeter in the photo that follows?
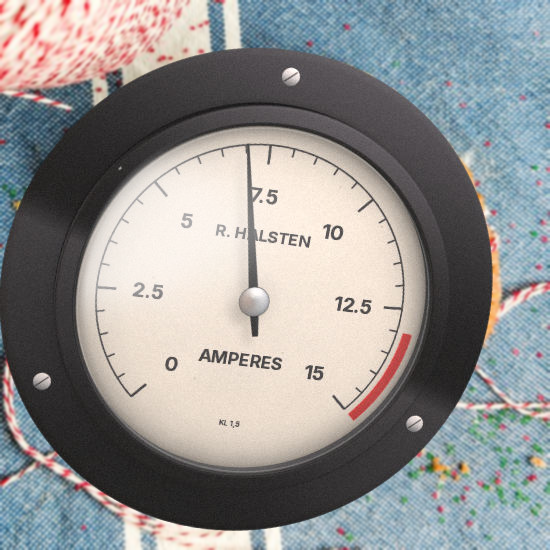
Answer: 7 A
